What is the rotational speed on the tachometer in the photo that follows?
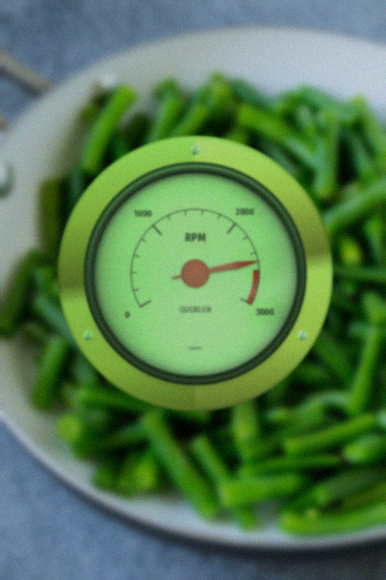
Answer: 2500 rpm
